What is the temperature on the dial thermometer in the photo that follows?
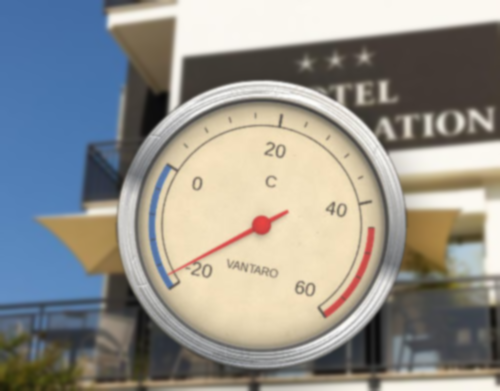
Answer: -18 °C
